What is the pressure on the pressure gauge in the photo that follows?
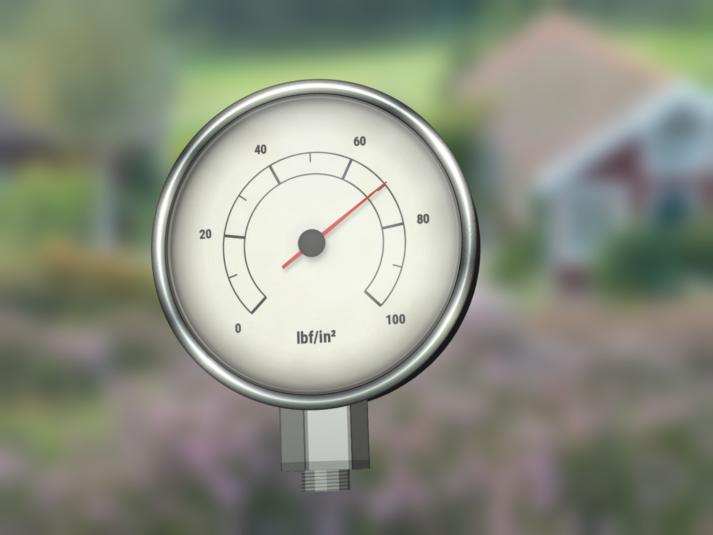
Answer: 70 psi
